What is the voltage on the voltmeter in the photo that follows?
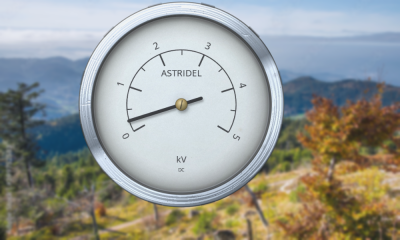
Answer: 0.25 kV
